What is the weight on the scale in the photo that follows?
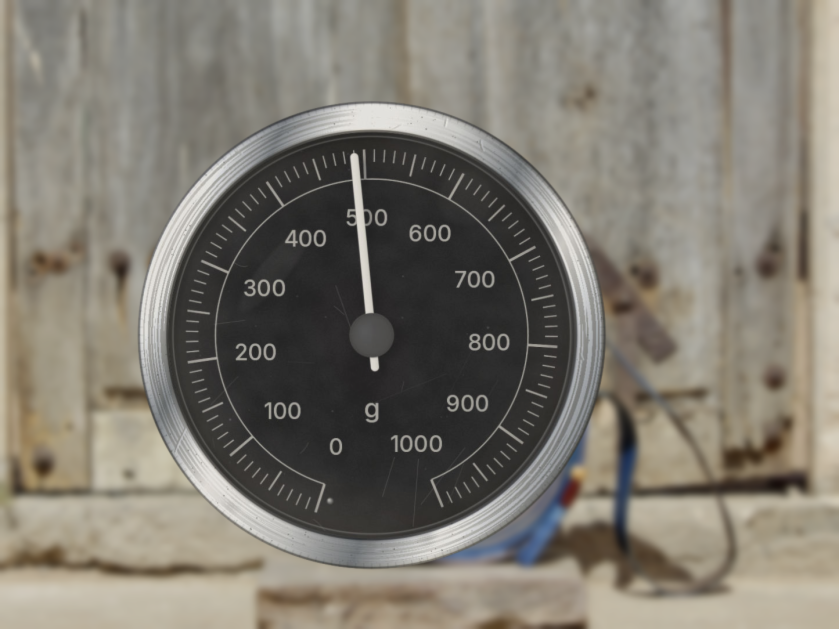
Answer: 490 g
